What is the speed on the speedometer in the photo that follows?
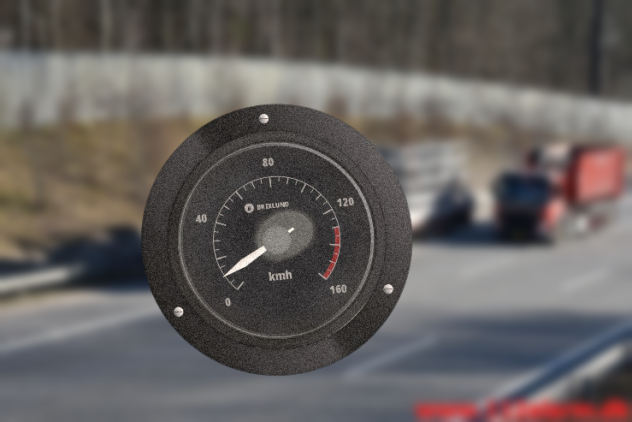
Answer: 10 km/h
